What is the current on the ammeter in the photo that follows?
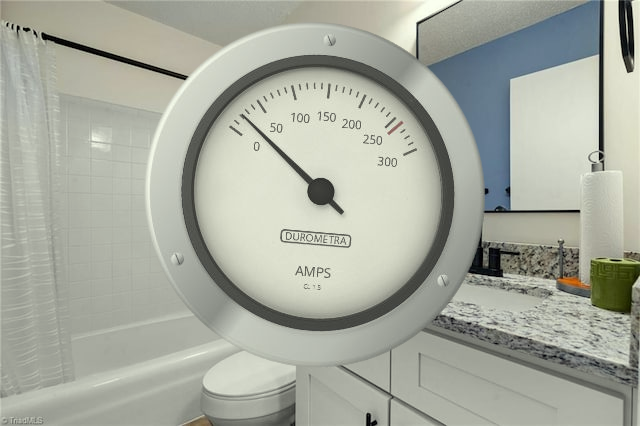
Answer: 20 A
